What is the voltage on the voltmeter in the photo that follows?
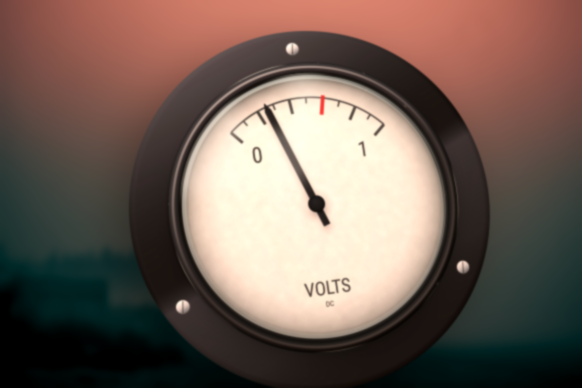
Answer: 0.25 V
